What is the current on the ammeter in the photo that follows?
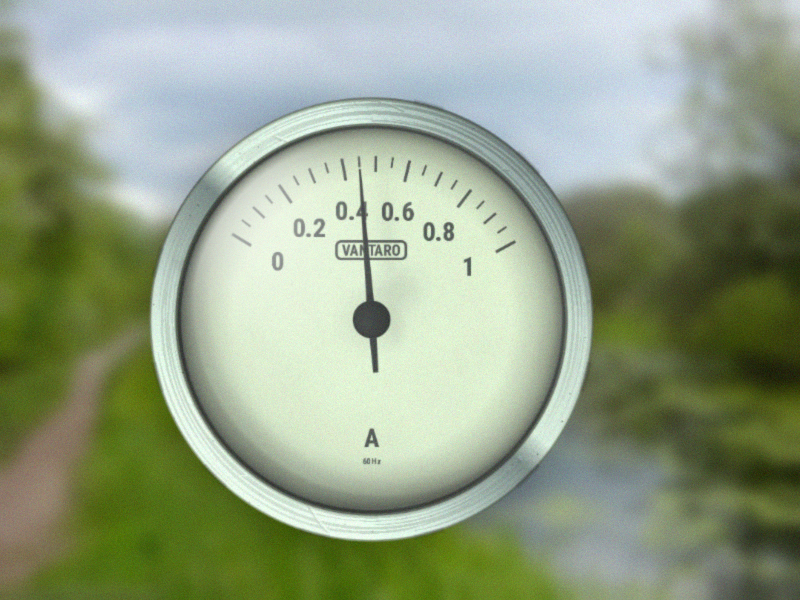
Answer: 0.45 A
